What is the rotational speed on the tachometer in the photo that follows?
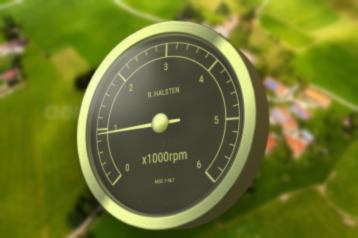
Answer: 900 rpm
